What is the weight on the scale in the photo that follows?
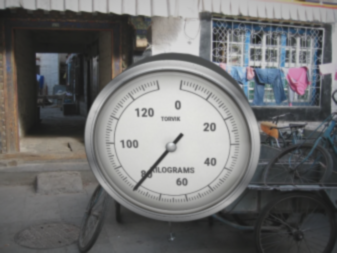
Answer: 80 kg
